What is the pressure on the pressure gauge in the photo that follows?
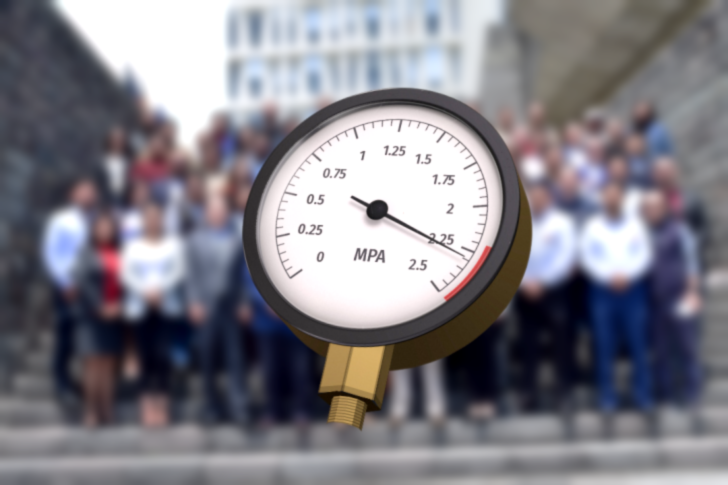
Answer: 2.3 MPa
